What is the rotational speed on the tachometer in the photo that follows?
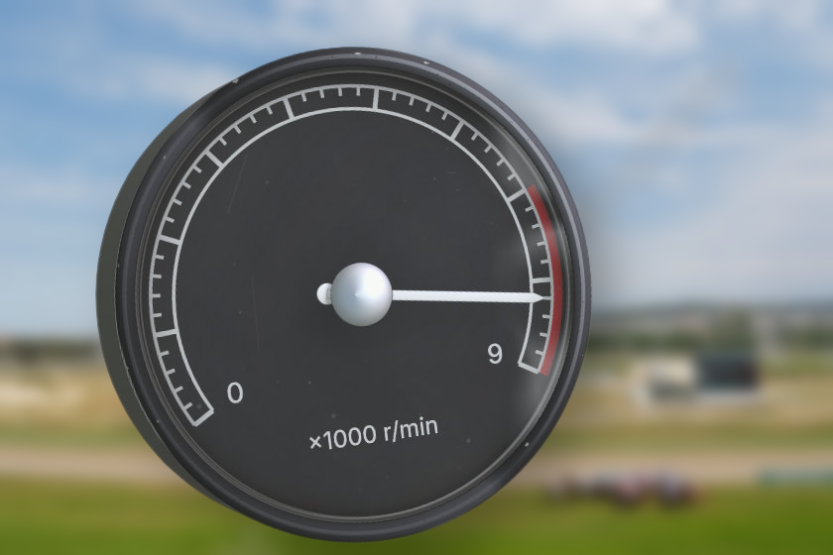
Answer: 8200 rpm
